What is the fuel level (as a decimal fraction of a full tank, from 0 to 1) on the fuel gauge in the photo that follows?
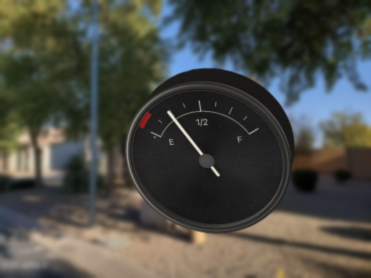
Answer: 0.25
